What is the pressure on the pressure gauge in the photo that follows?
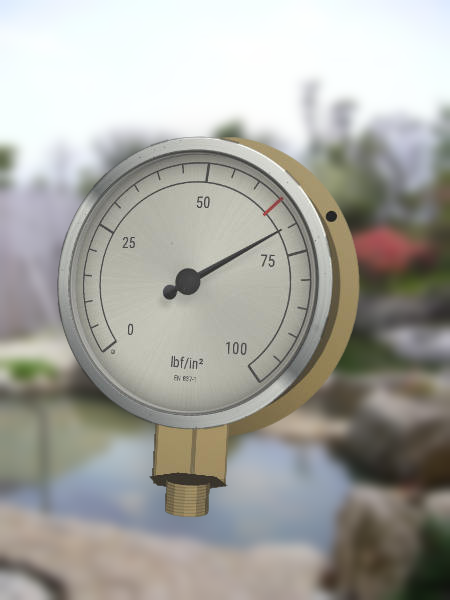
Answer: 70 psi
